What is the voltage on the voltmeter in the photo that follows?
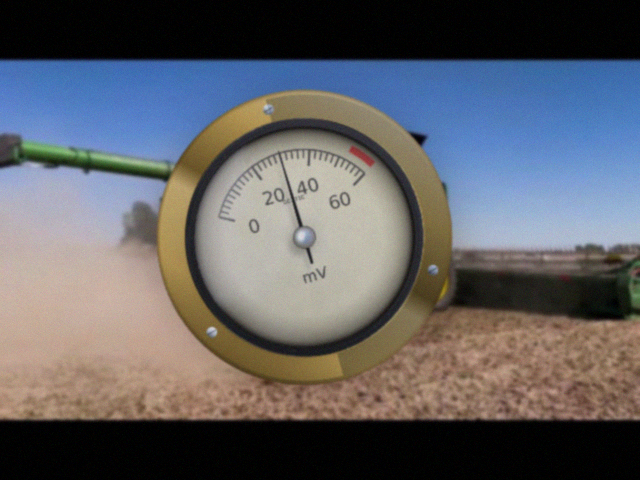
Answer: 30 mV
